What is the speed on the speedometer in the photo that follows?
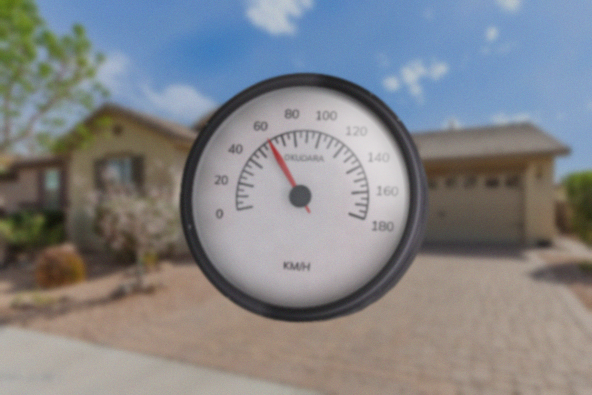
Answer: 60 km/h
